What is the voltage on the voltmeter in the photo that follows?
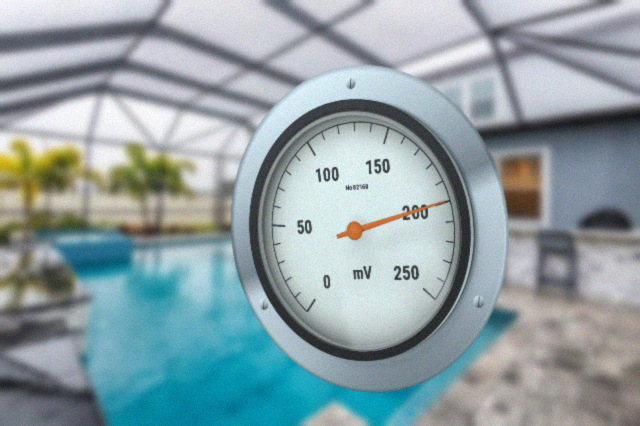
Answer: 200 mV
